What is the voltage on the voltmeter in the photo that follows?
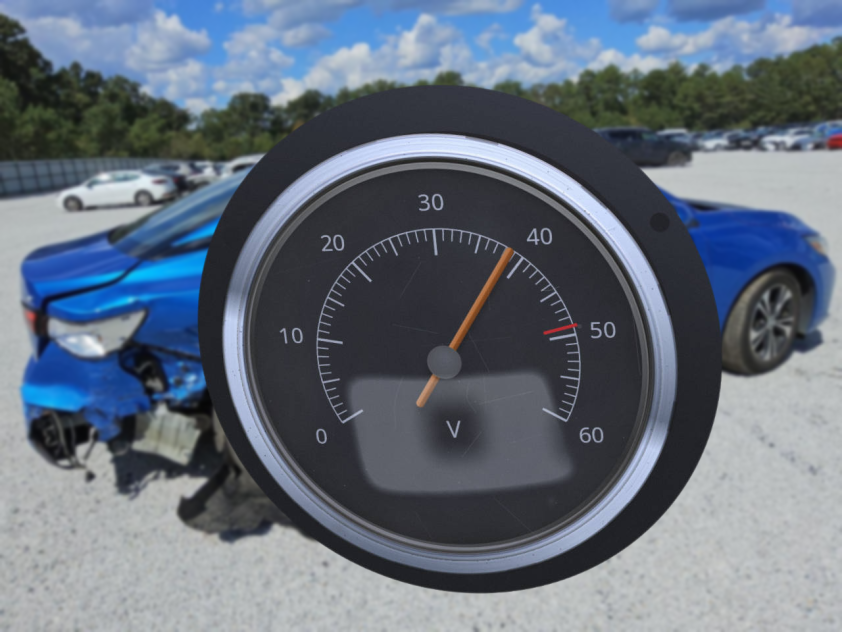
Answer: 38.5 V
